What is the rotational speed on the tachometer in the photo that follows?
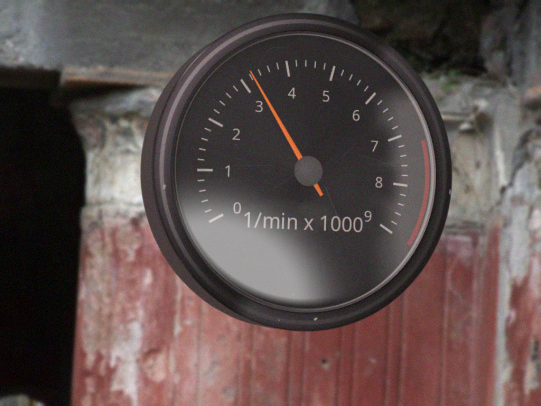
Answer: 3200 rpm
